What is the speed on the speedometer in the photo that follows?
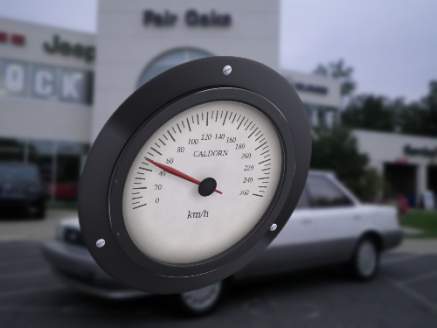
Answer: 50 km/h
